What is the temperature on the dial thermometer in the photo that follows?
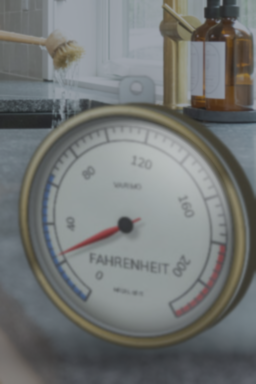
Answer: 24 °F
